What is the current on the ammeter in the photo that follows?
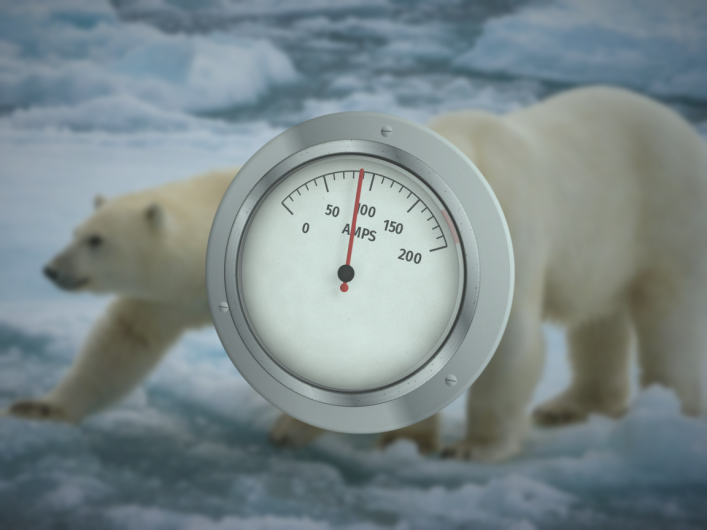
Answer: 90 A
